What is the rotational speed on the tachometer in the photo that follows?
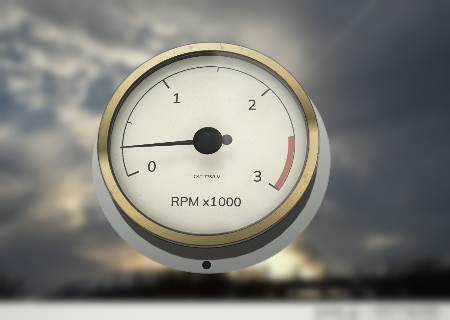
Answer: 250 rpm
